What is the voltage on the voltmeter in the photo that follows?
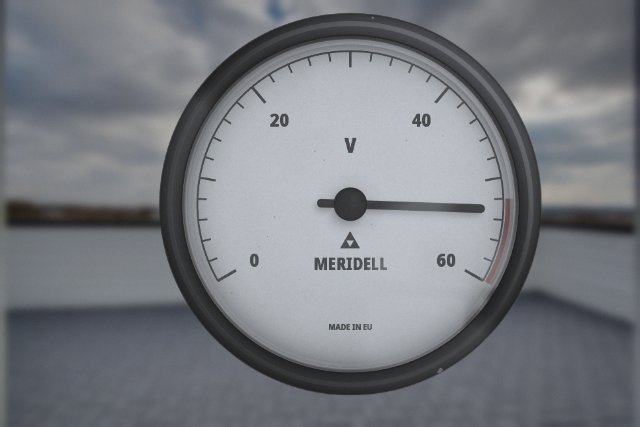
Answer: 53 V
